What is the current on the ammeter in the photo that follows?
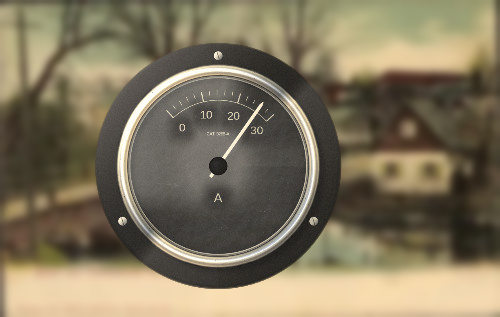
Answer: 26 A
